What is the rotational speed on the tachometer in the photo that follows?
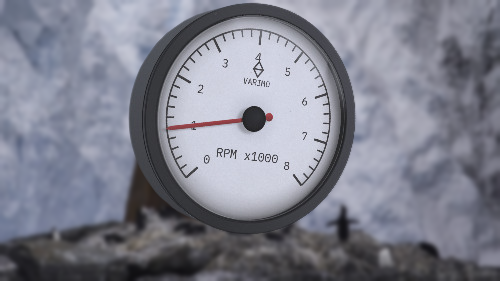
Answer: 1000 rpm
